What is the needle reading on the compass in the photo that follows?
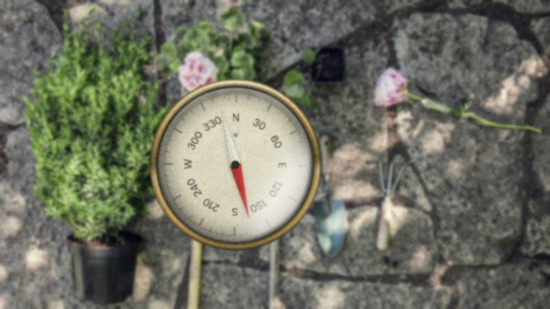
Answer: 165 °
